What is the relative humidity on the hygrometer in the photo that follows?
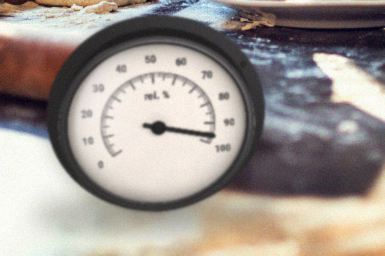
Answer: 95 %
